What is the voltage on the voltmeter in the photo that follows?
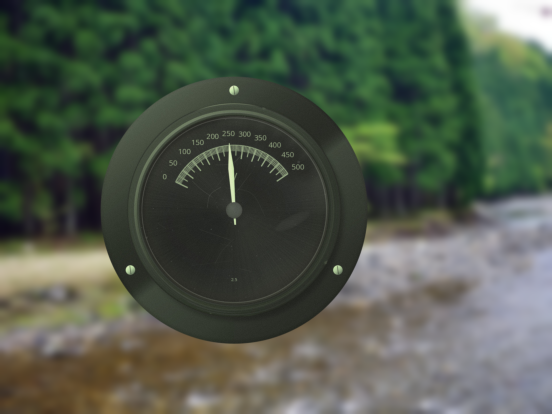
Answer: 250 V
